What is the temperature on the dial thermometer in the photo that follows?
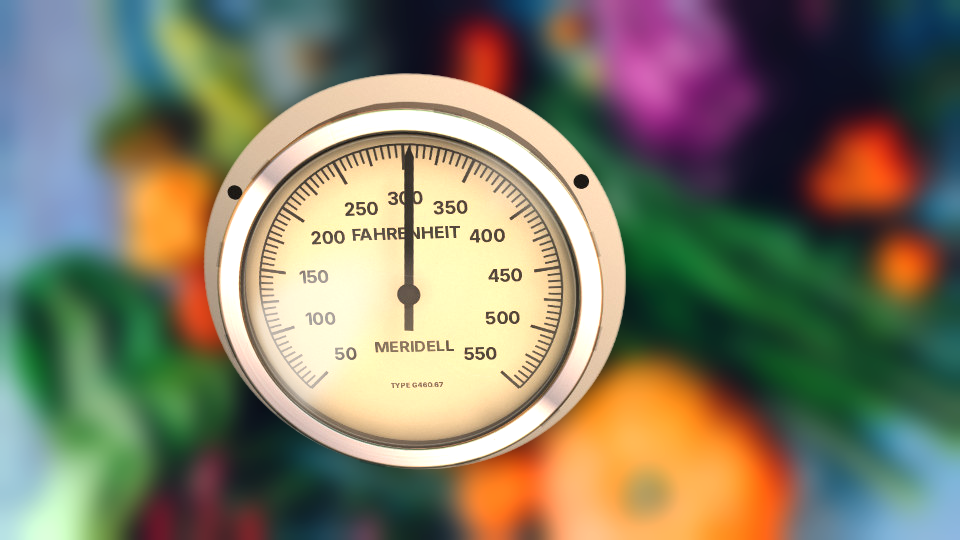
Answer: 305 °F
